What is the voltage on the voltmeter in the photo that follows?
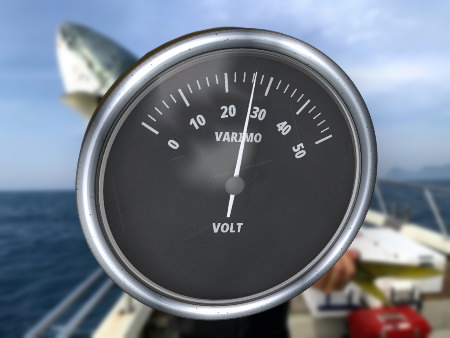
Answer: 26 V
